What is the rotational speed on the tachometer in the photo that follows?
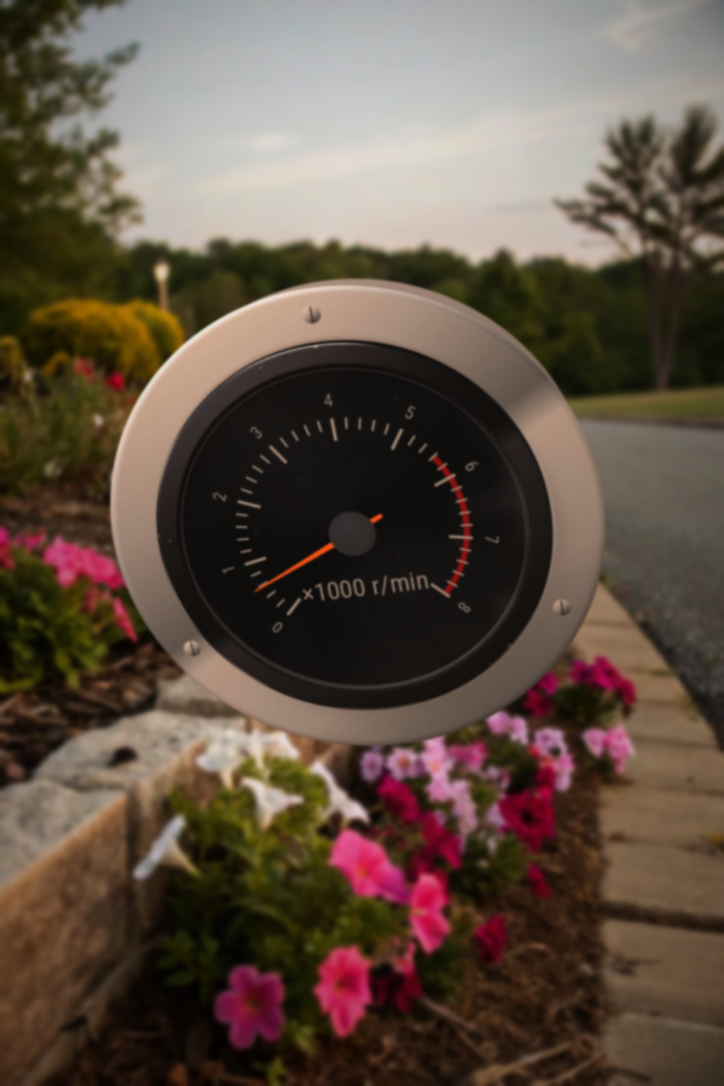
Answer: 600 rpm
